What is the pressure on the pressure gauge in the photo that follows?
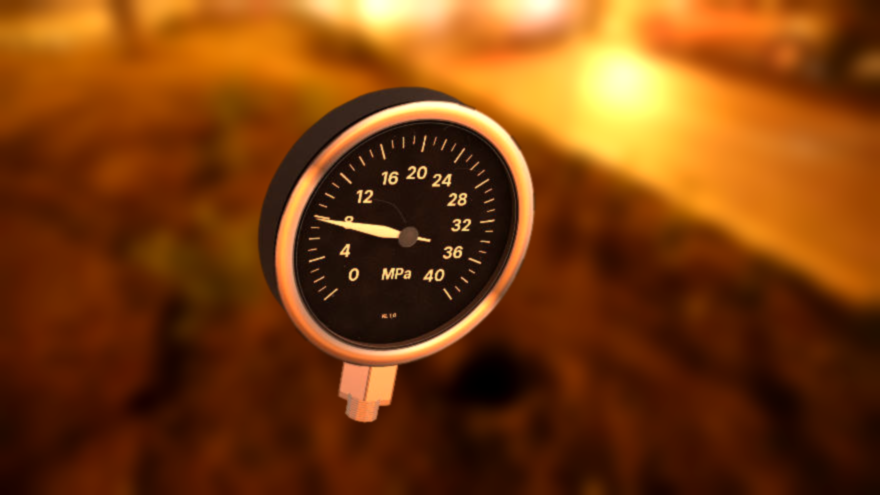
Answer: 8 MPa
